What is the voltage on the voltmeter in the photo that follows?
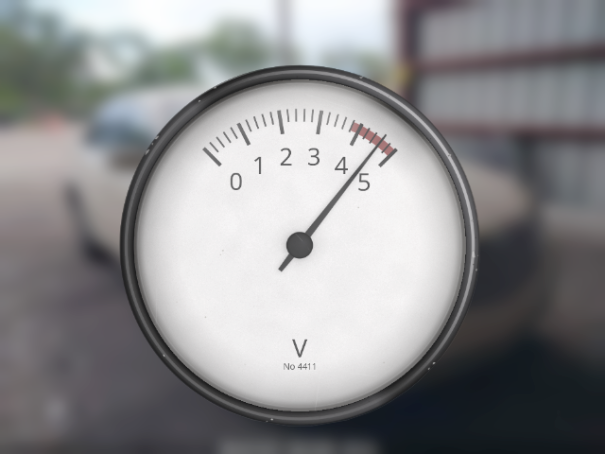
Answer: 4.6 V
